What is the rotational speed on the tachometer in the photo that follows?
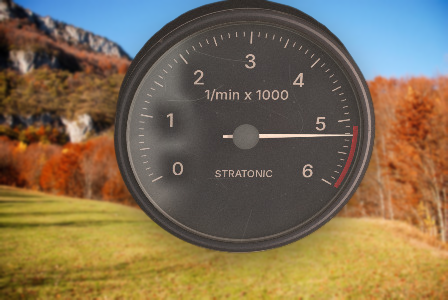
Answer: 5200 rpm
